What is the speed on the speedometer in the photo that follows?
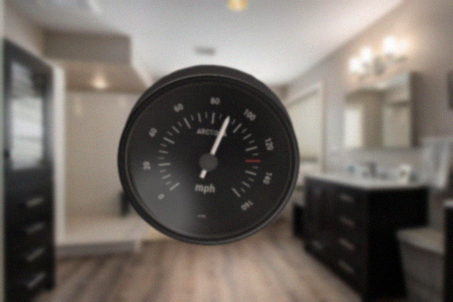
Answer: 90 mph
